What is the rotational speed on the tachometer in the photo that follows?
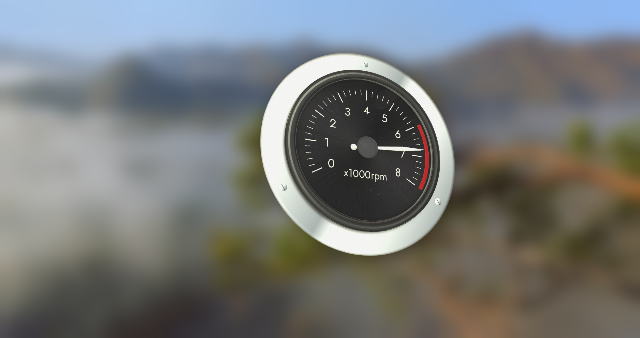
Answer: 6800 rpm
